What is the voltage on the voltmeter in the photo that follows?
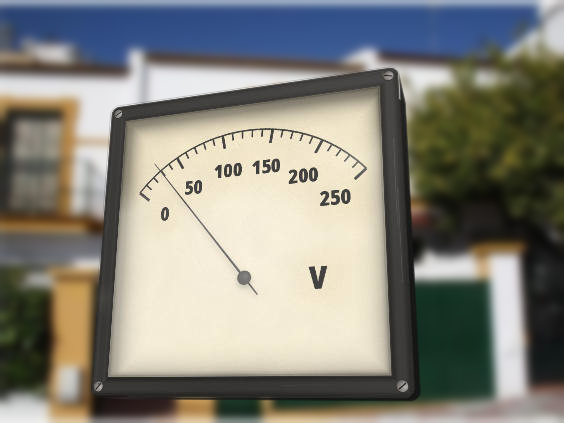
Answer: 30 V
